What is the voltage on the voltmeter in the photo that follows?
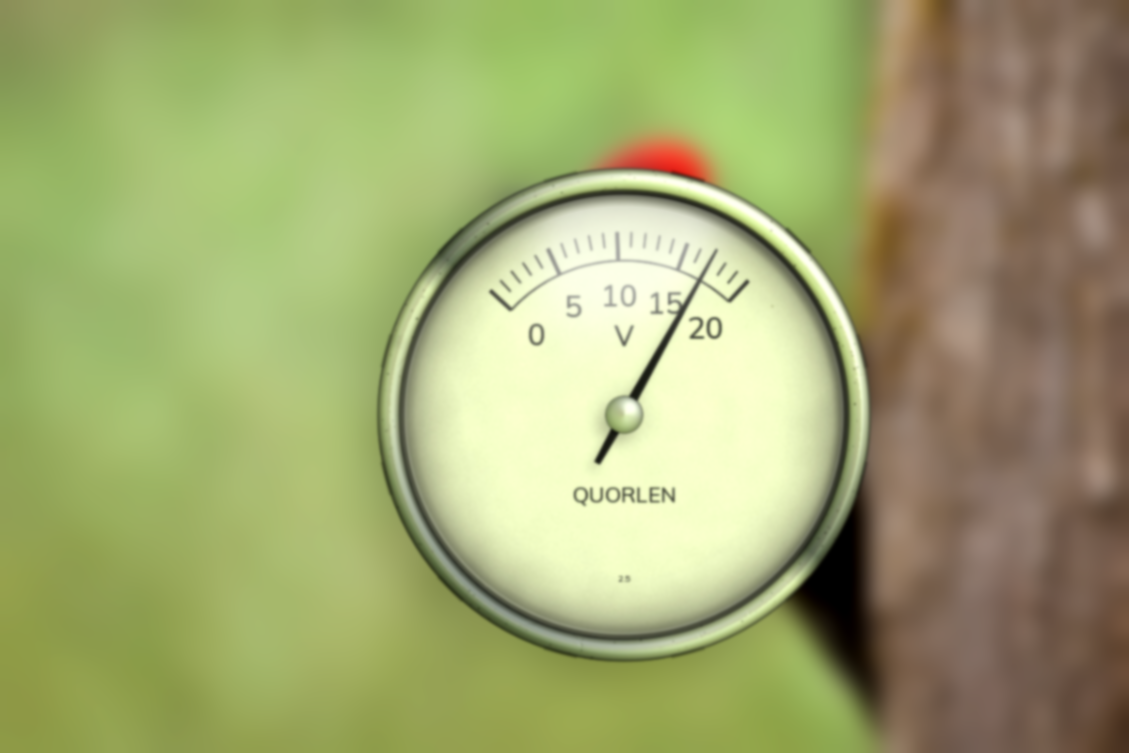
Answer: 17 V
